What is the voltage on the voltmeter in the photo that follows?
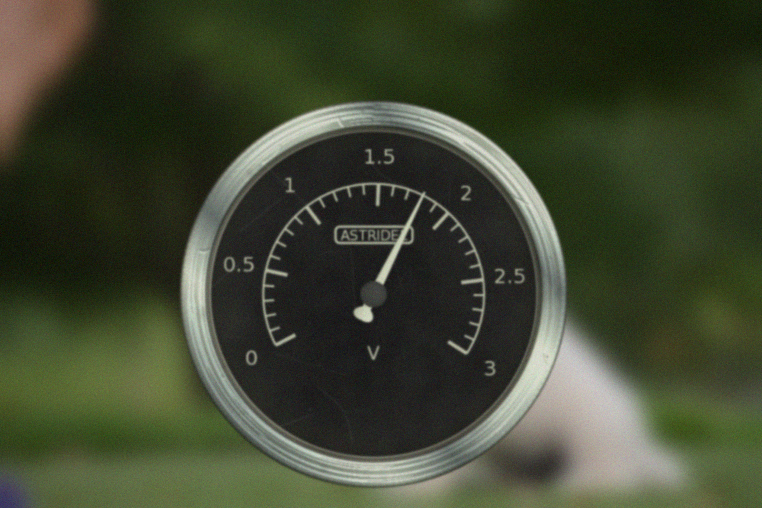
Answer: 1.8 V
